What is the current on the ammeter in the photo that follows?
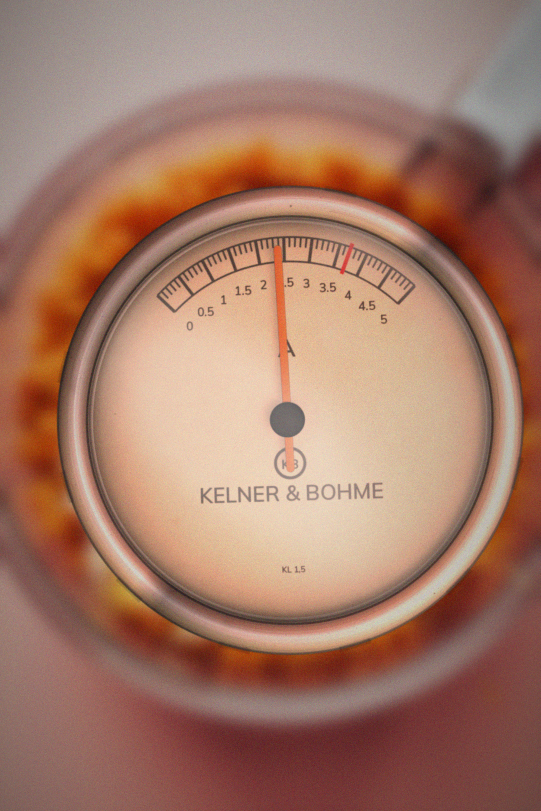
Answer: 2.4 A
